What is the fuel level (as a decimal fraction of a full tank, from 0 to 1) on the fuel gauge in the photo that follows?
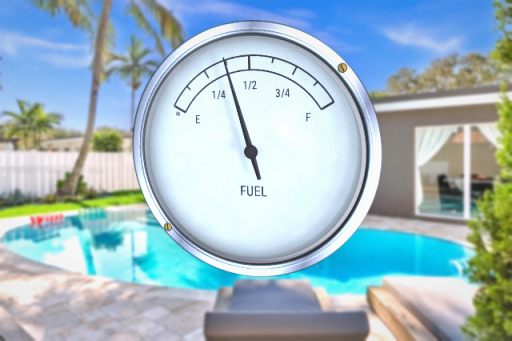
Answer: 0.375
